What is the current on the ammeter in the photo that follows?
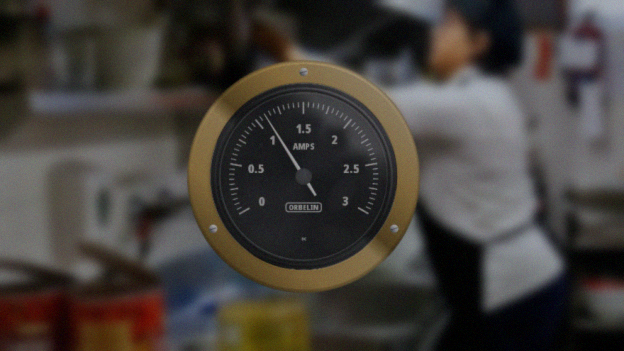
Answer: 1.1 A
